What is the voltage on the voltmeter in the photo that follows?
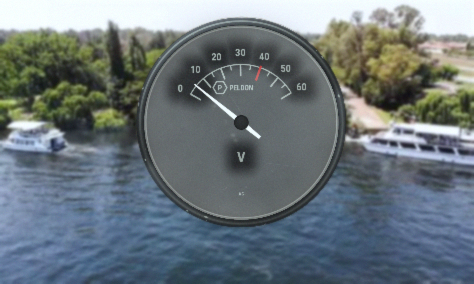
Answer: 5 V
